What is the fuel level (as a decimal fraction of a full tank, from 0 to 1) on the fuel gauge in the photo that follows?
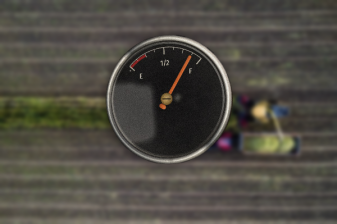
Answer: 0.875
